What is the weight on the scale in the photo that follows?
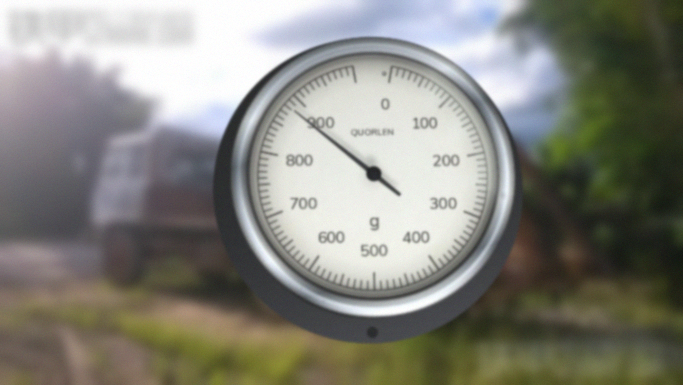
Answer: 880 g
